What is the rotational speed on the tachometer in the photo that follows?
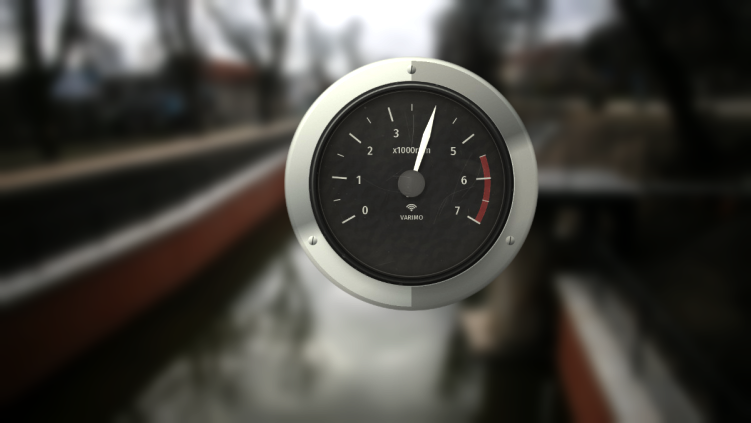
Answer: 4000 rpm
